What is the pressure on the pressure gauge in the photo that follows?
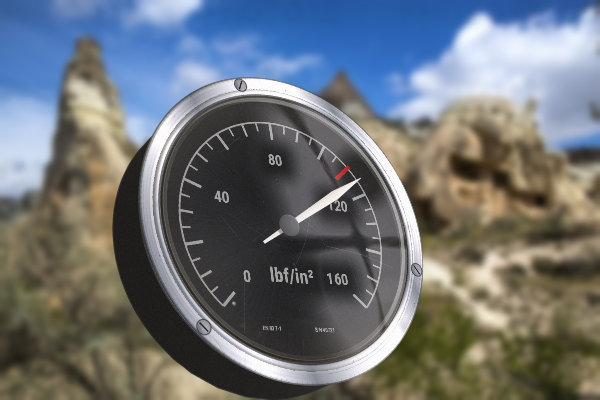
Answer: 115 psi
